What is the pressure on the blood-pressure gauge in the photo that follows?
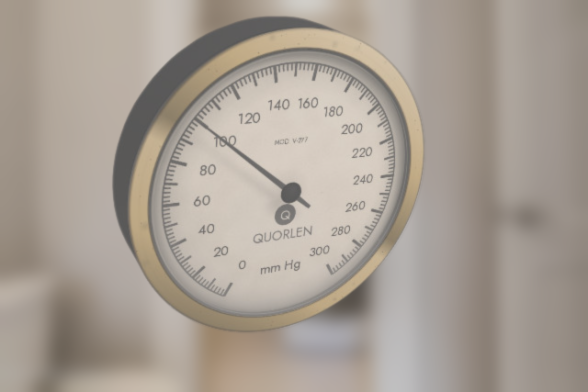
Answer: 100 mmHg
